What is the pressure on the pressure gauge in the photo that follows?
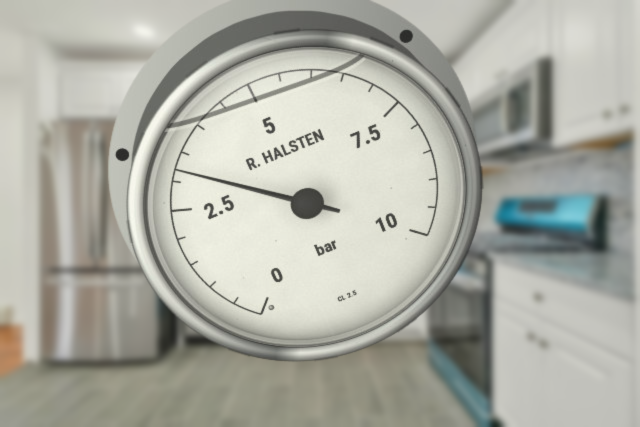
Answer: 3.25 bar
